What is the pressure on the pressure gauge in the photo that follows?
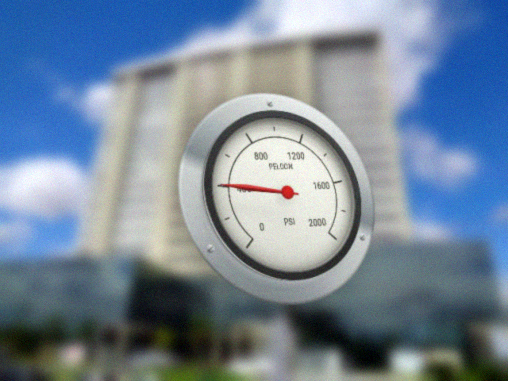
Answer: 400 psi
